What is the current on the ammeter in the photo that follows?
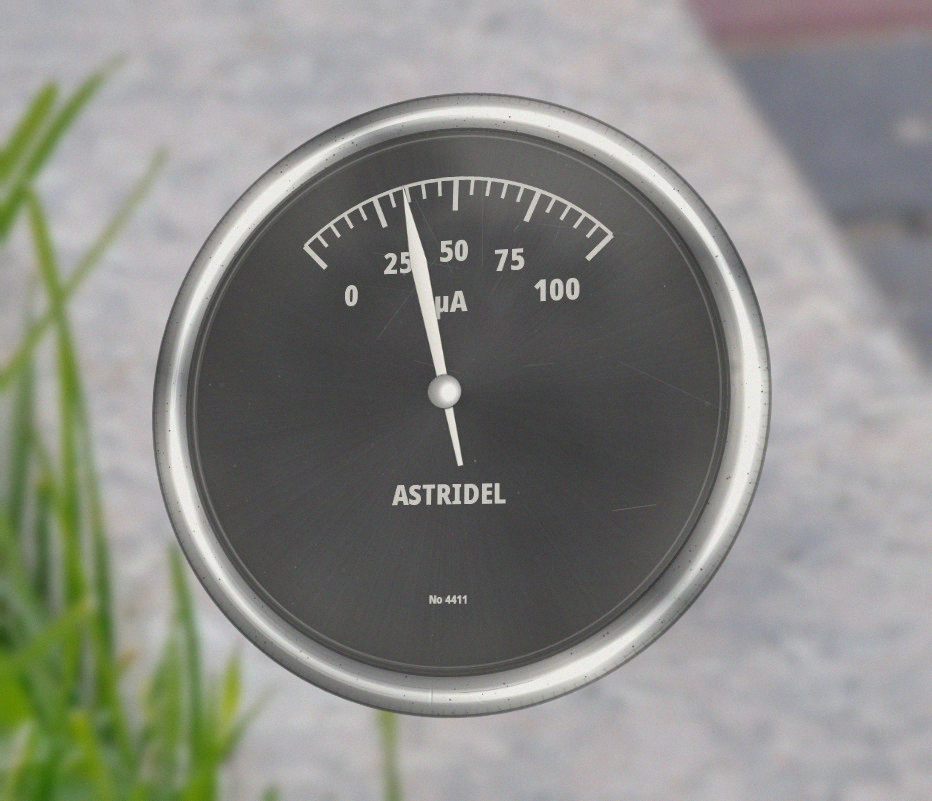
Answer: 35 µA
